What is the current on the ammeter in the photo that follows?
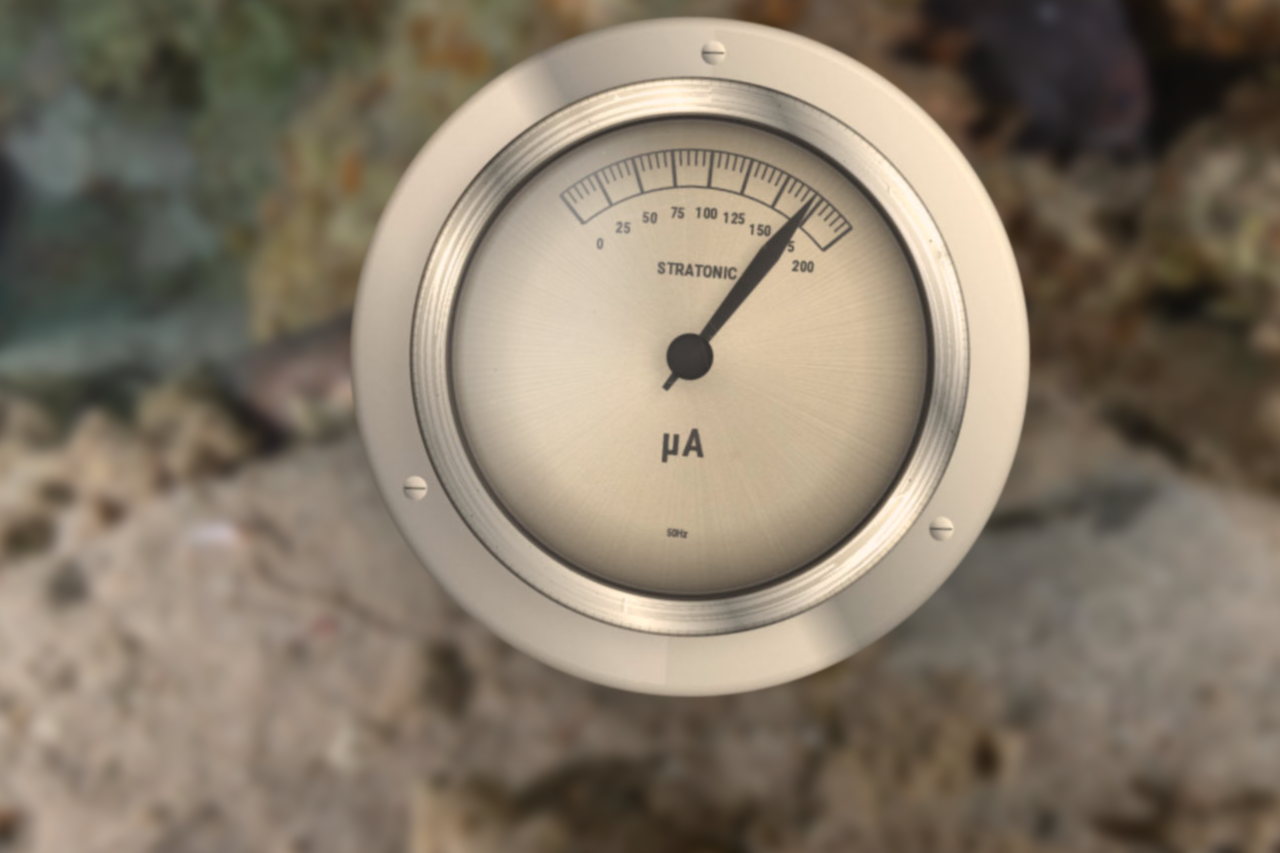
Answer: 170 µA
